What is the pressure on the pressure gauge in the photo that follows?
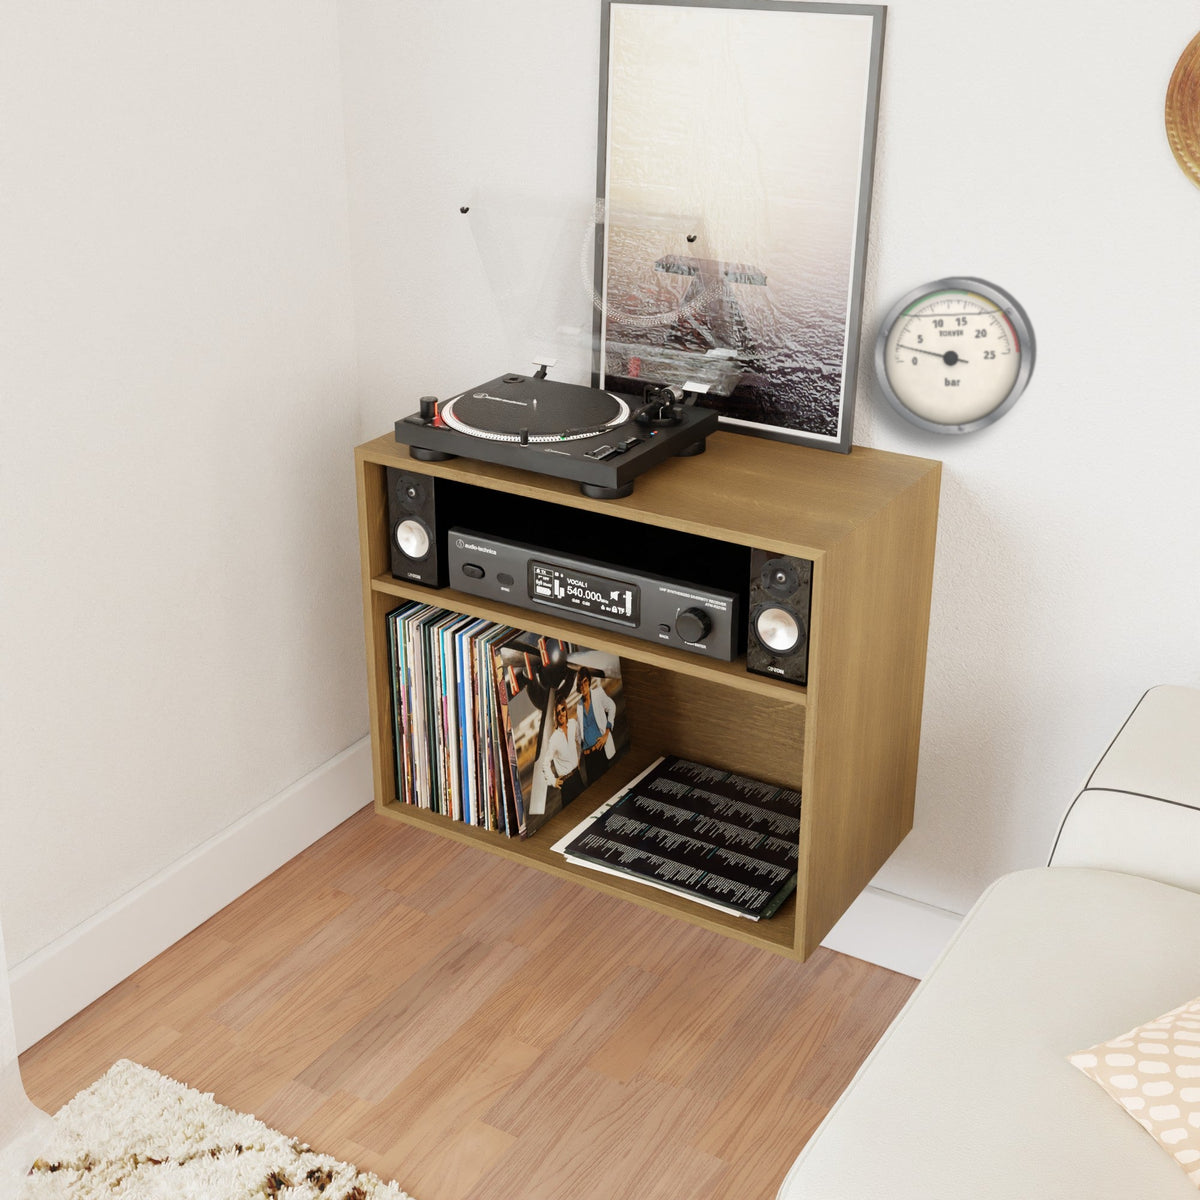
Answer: 2.5 bar
